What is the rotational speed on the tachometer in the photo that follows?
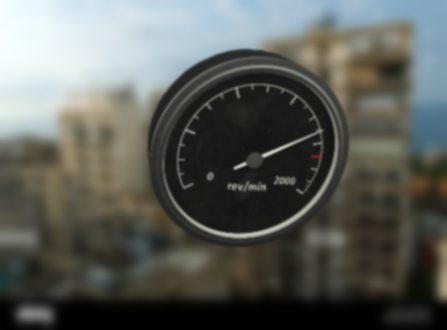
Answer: 1500 rpm
